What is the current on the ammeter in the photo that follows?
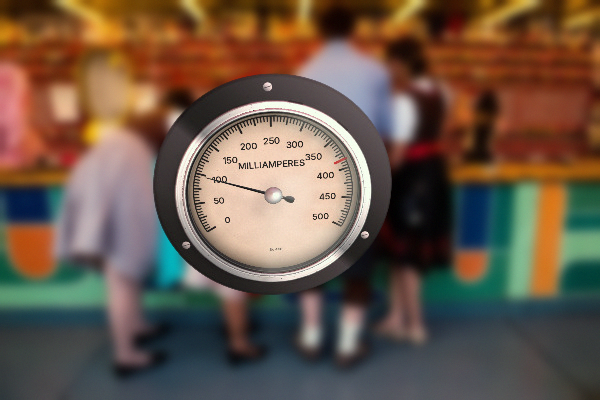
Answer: 100 mA
